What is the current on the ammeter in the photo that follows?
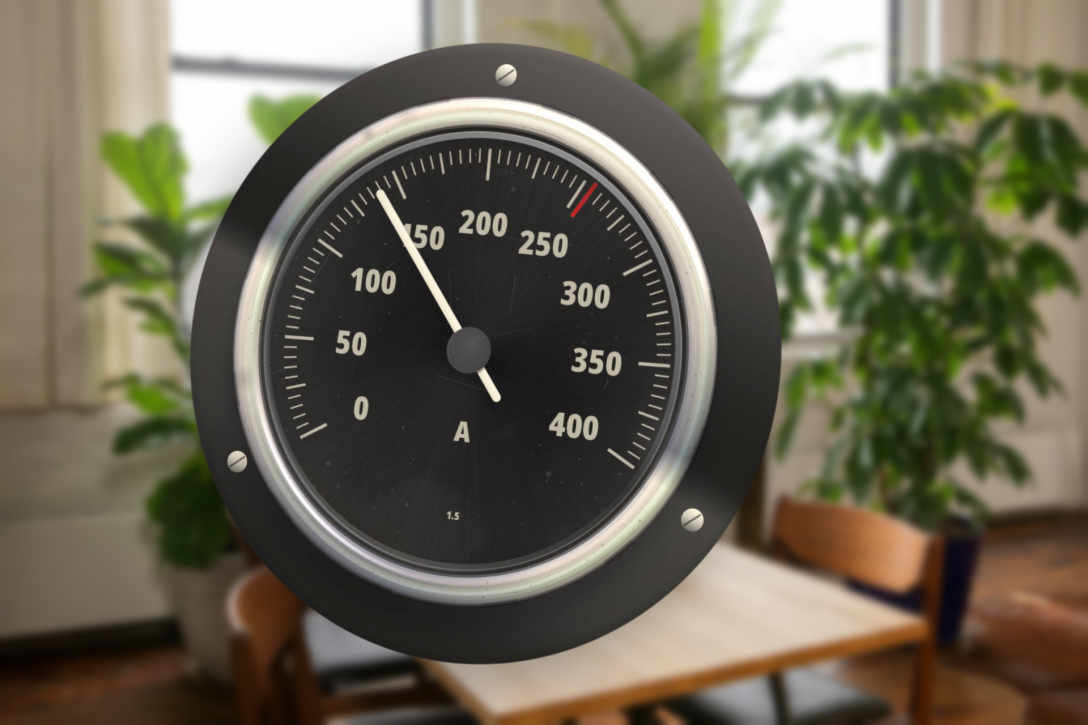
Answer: 140 A
